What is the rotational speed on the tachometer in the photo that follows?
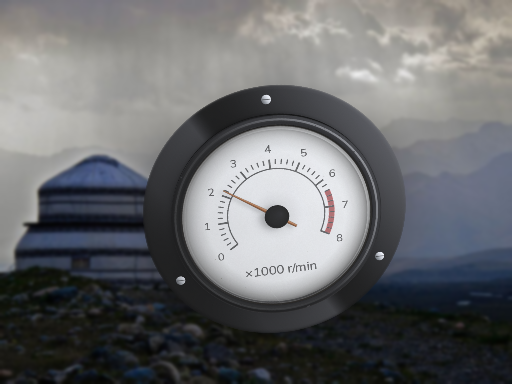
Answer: 2200 rpm
